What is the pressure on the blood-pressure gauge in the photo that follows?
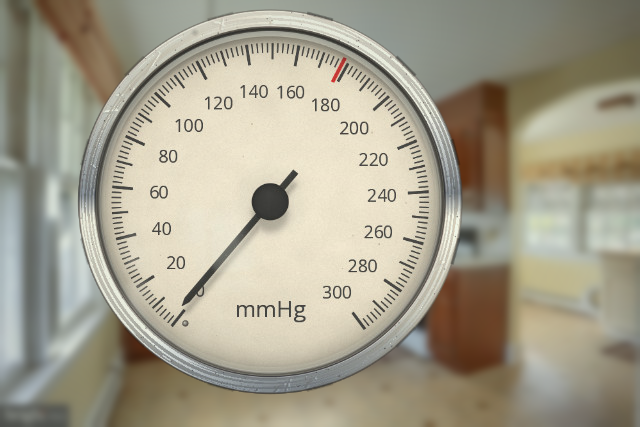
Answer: 2 mmHg
